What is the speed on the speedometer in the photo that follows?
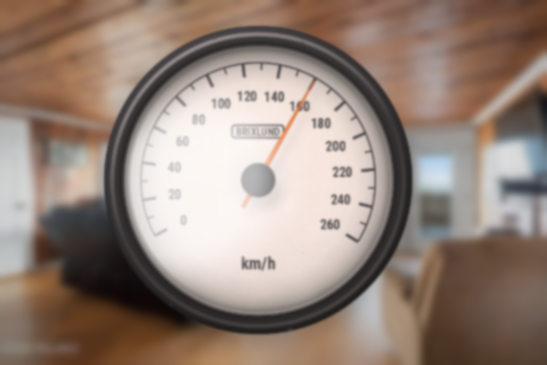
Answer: 160 km/h
